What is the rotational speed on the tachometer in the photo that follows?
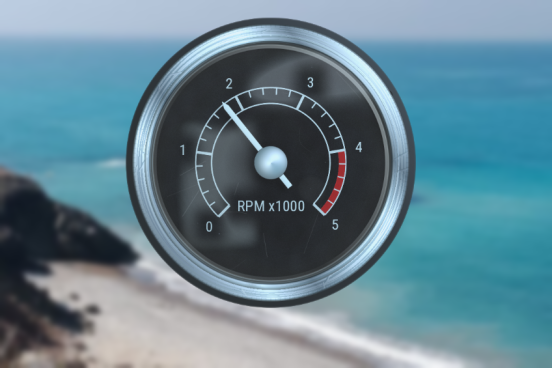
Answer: 1800 rpm
